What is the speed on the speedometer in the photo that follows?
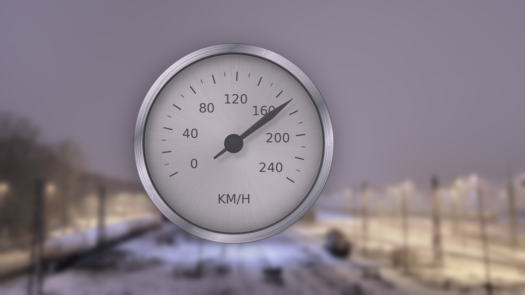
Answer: 170 km/h
